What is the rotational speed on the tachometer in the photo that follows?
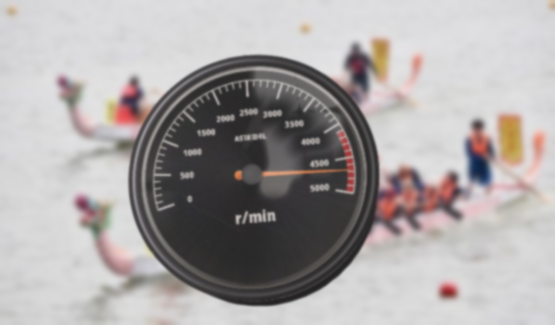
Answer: 4700 rpm
